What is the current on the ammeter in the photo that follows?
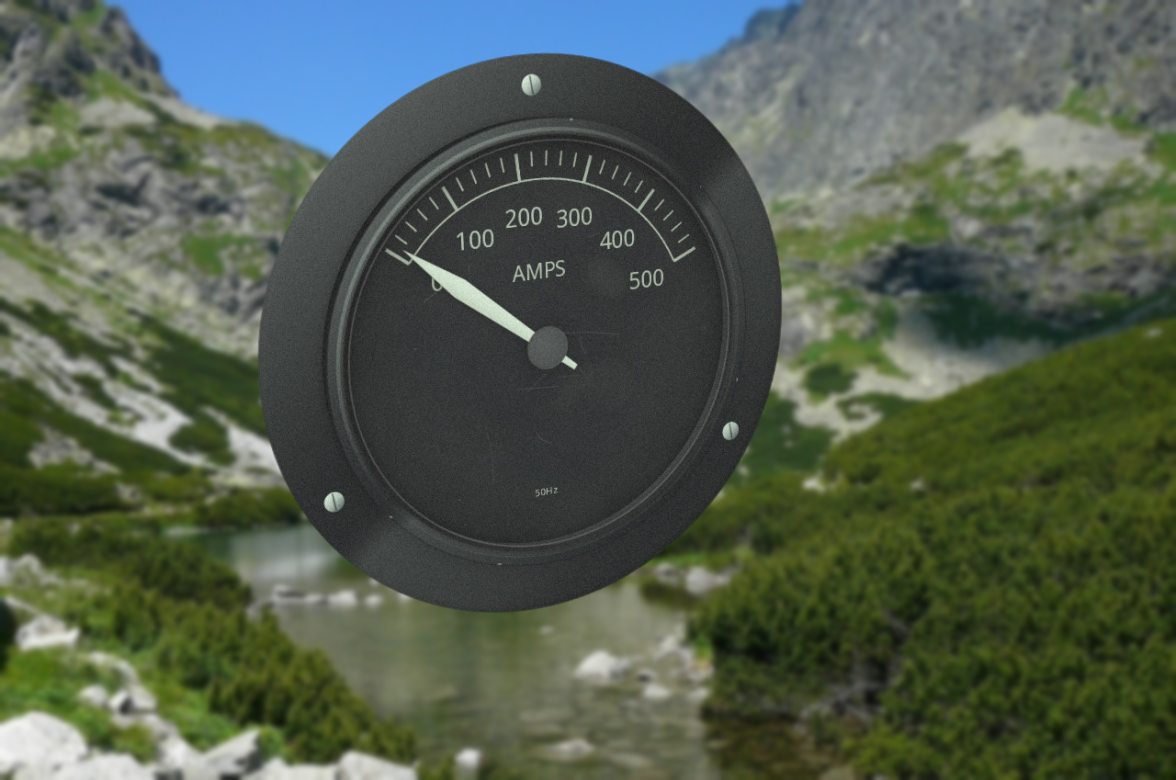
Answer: 10 A
